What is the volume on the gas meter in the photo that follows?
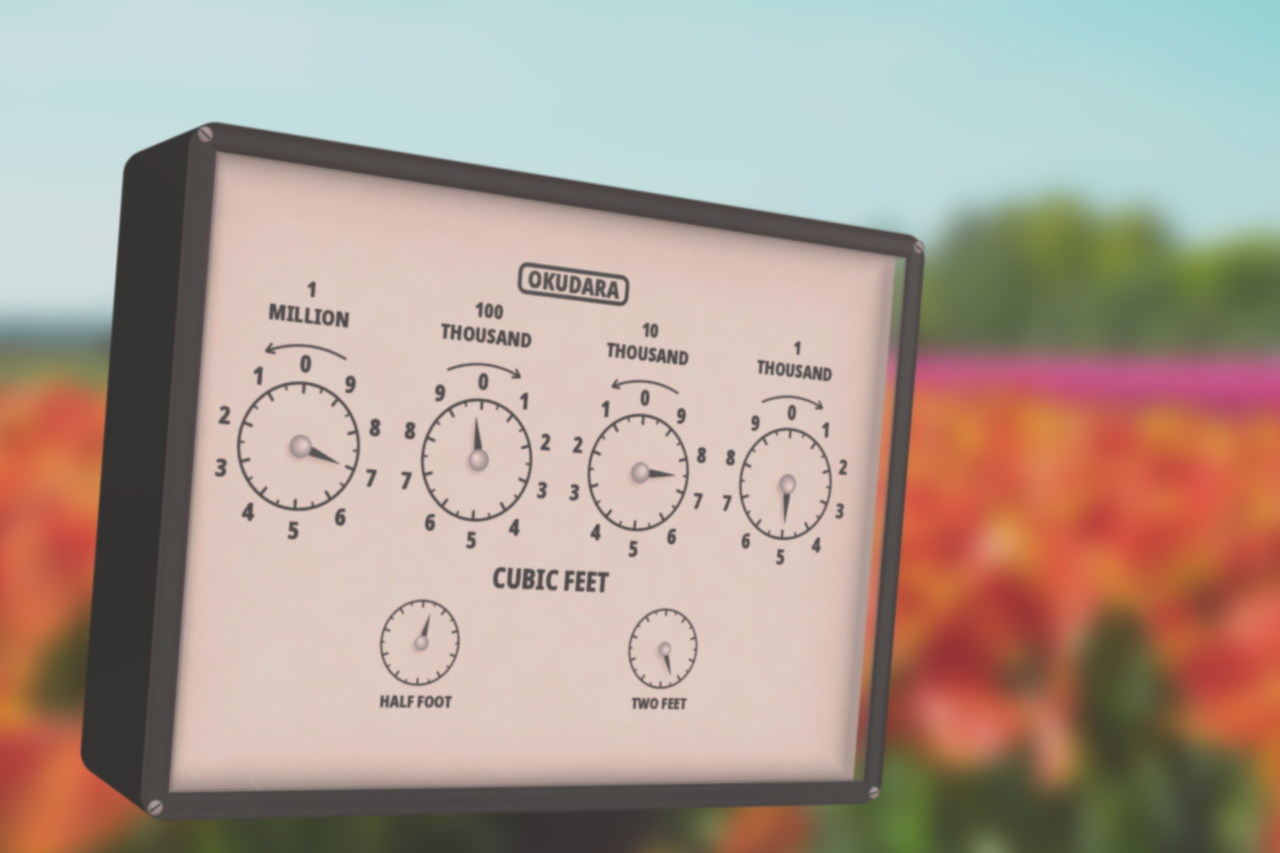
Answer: 697500 ft³
